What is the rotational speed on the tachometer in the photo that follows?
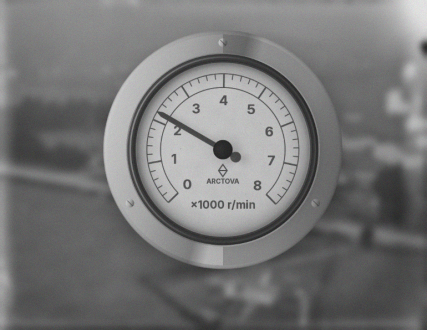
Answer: 2200 rpm
